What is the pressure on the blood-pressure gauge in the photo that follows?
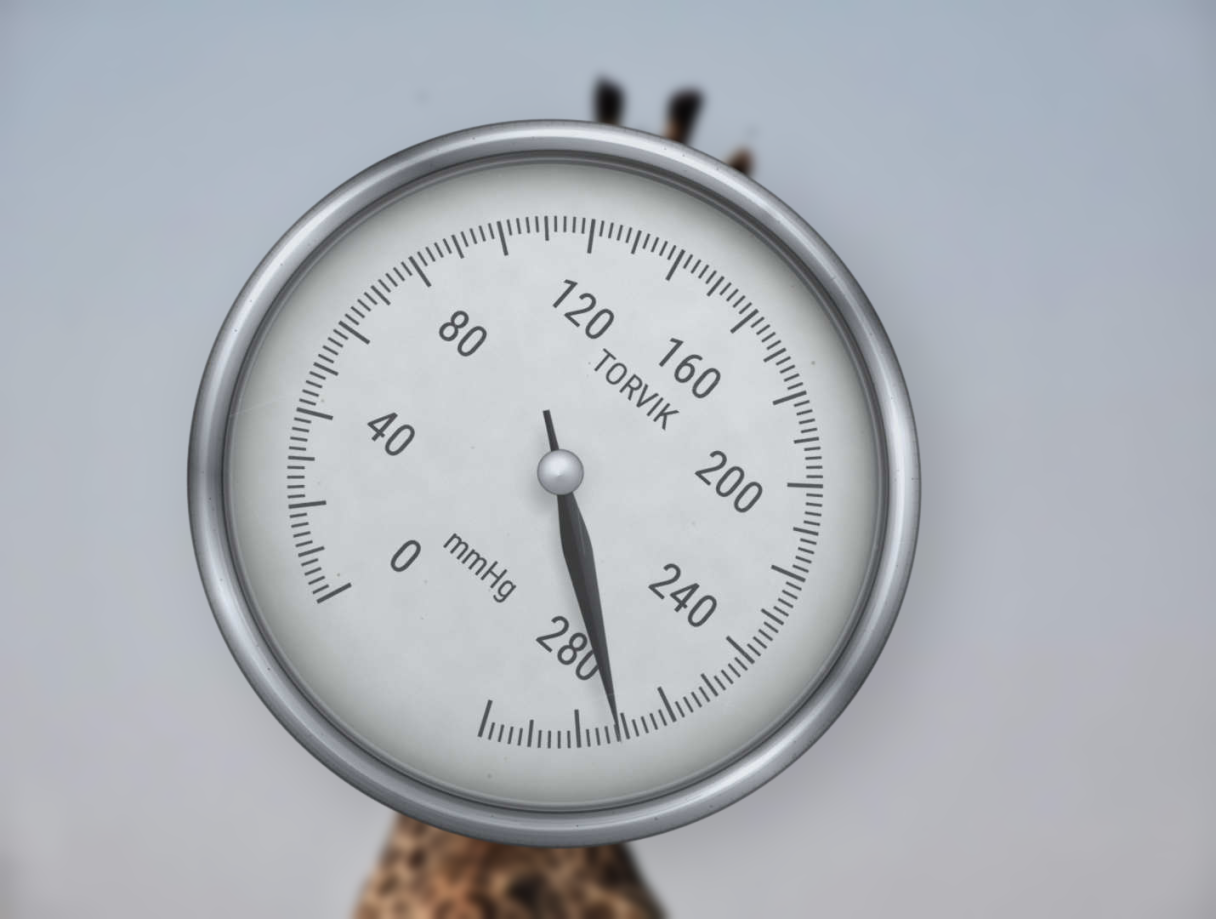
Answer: 272 mmHg
